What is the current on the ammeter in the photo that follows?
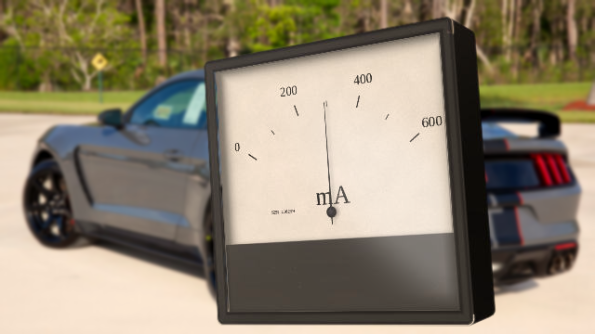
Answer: 300 mA
